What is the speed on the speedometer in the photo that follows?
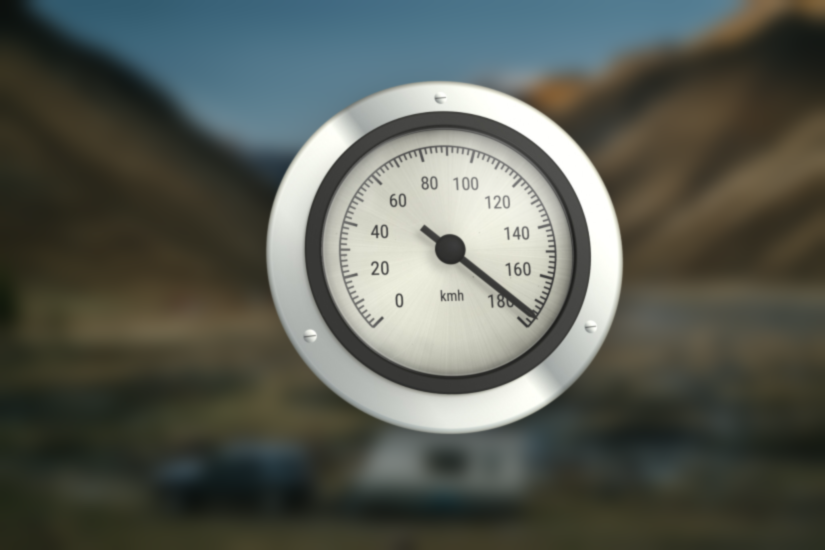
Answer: 176 km/h
